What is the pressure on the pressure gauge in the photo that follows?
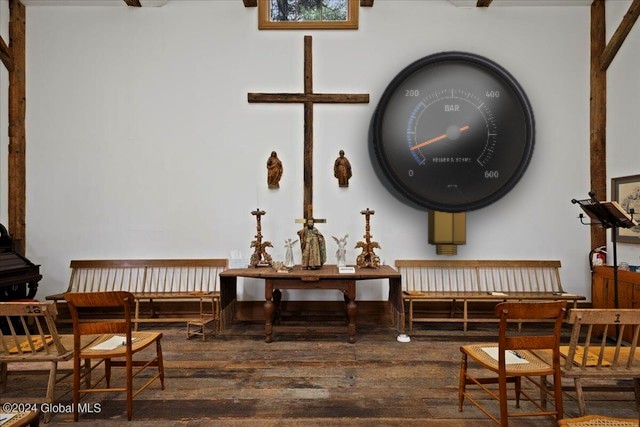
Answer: 50 bar
